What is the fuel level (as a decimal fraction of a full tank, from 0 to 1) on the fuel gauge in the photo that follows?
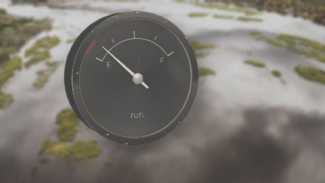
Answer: 0.125
